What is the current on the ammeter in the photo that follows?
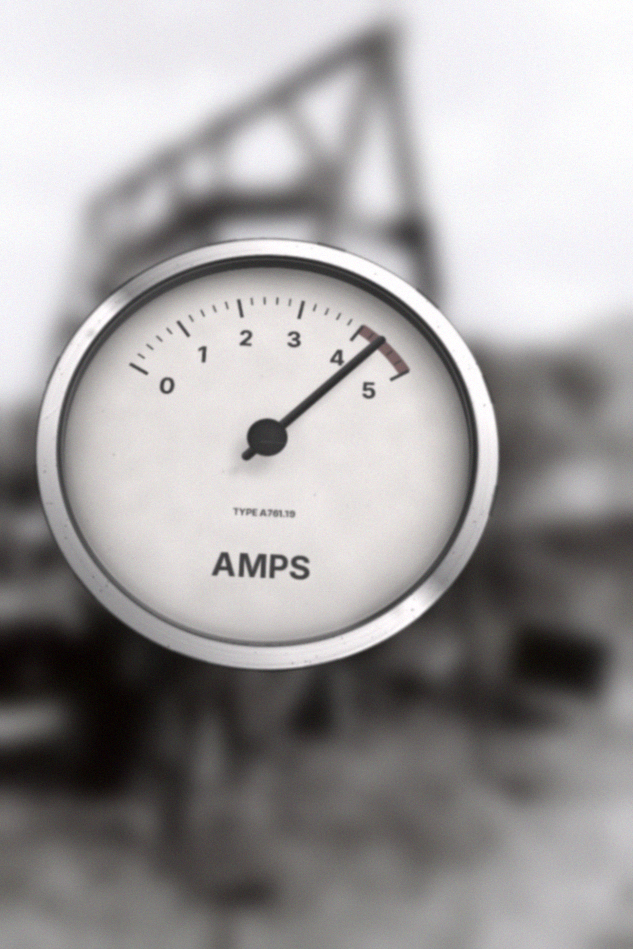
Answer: 4.4 A
